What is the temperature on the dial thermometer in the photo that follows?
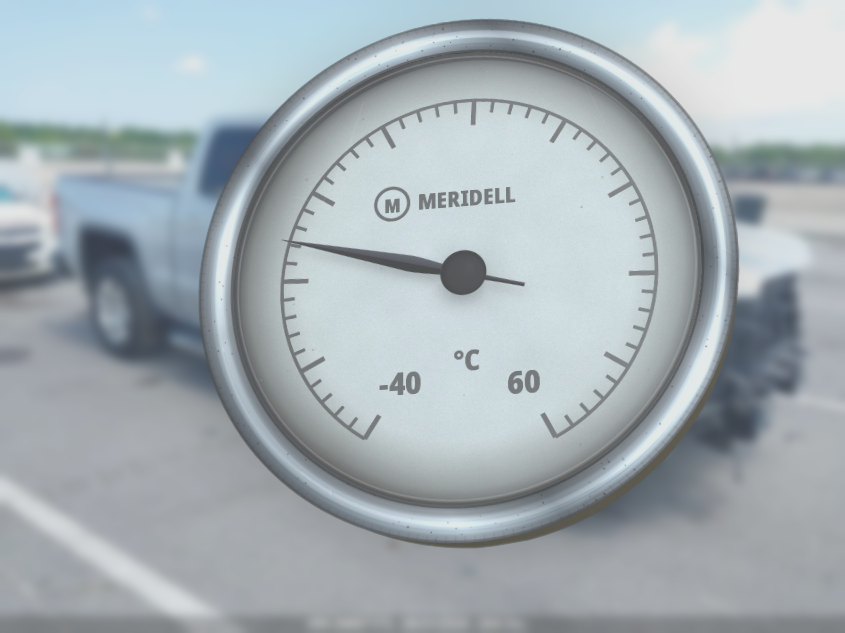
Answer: -16 °C
